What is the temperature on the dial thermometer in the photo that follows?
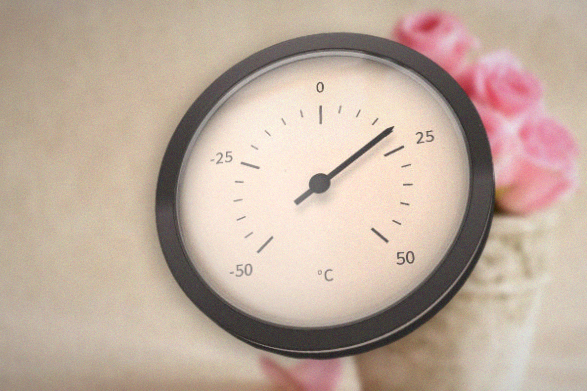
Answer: 20 °C
